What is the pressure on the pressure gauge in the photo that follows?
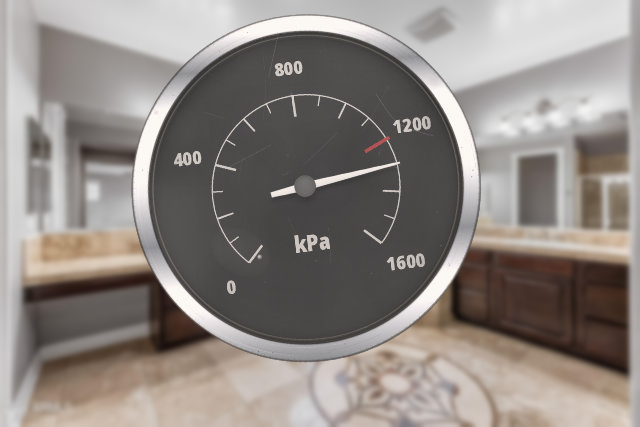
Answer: 1300 kPa
